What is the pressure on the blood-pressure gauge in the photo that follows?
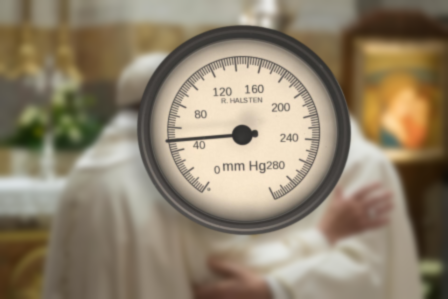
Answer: 50 mmHg
